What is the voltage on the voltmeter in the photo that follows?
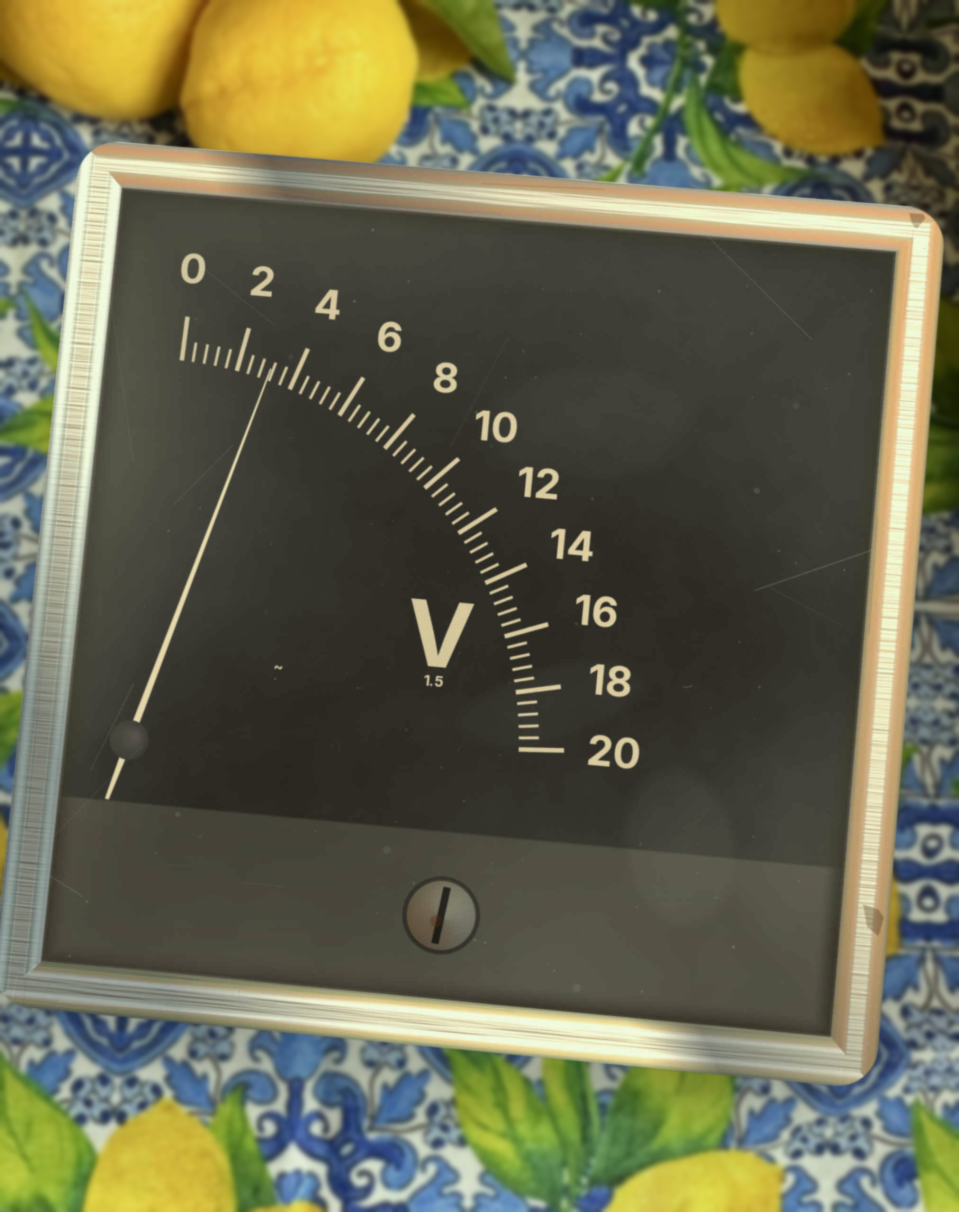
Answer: 3.2 V
